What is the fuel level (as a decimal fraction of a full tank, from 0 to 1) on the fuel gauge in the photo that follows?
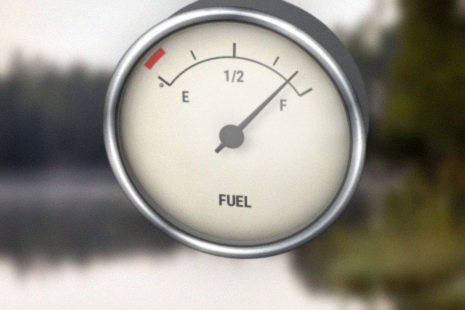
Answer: 0.875
